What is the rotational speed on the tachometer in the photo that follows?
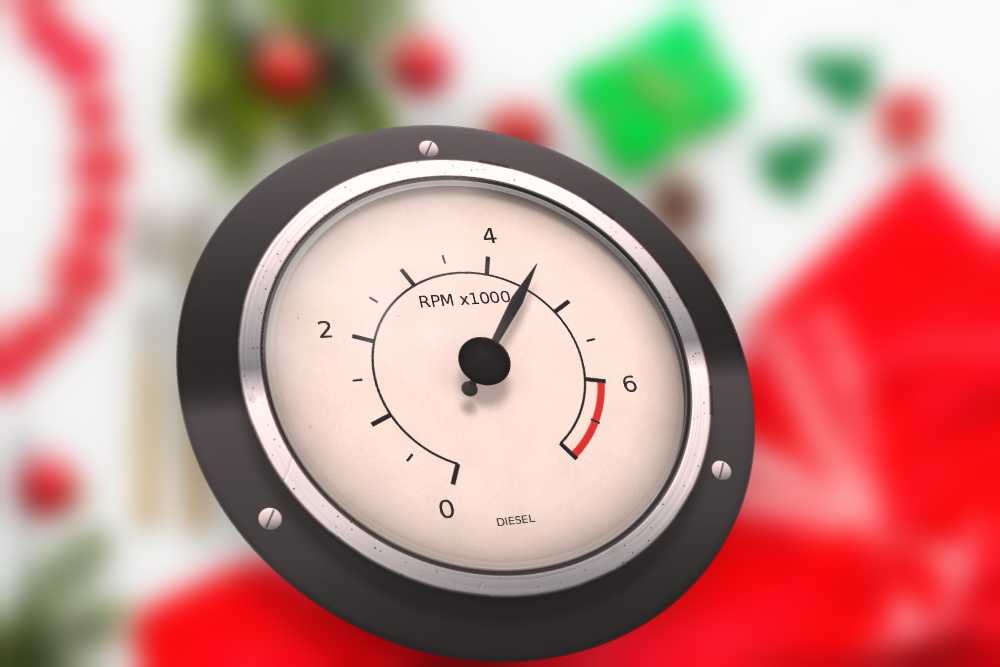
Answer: 4500 rpm
